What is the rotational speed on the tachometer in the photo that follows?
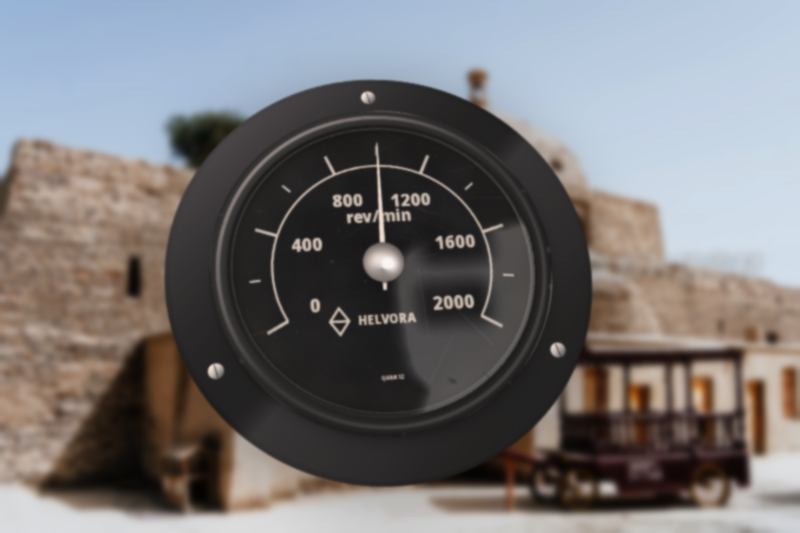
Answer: 1000 rpm
